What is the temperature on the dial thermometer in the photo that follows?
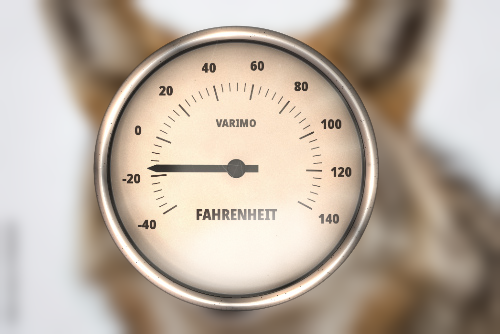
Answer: -16 °F
